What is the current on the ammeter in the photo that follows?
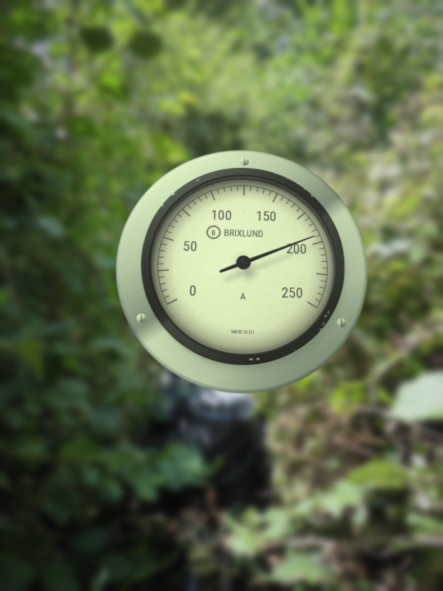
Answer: 195 A
